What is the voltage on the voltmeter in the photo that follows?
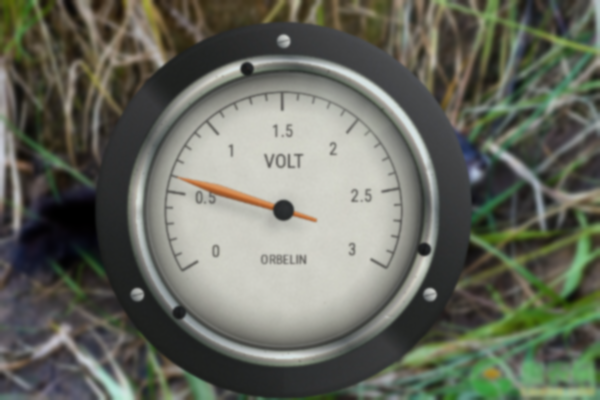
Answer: 0.6 V
